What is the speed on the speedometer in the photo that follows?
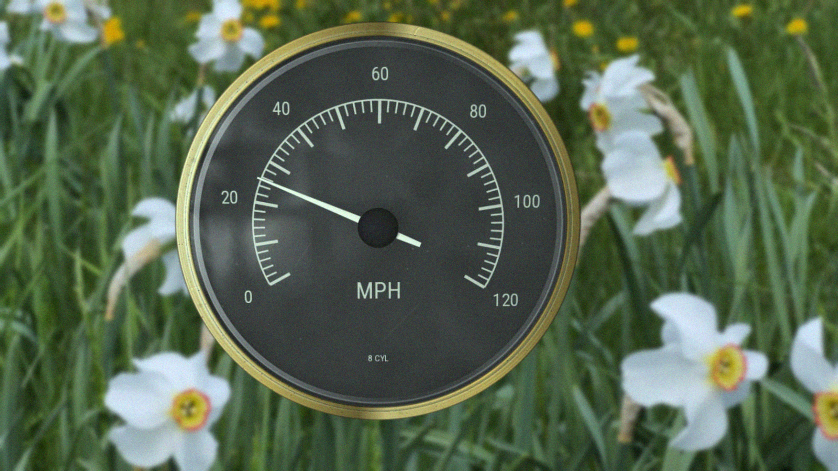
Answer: 26 mph
